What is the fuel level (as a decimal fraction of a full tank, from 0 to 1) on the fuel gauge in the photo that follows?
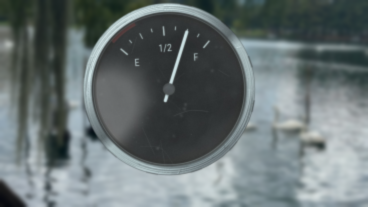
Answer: 0.75
